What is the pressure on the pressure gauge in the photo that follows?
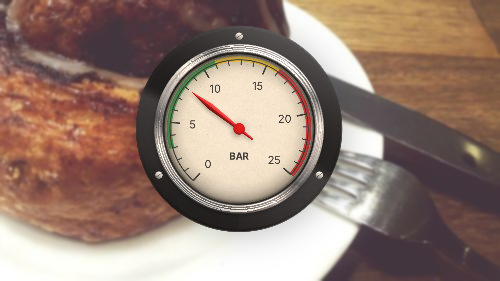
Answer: 8 bar
